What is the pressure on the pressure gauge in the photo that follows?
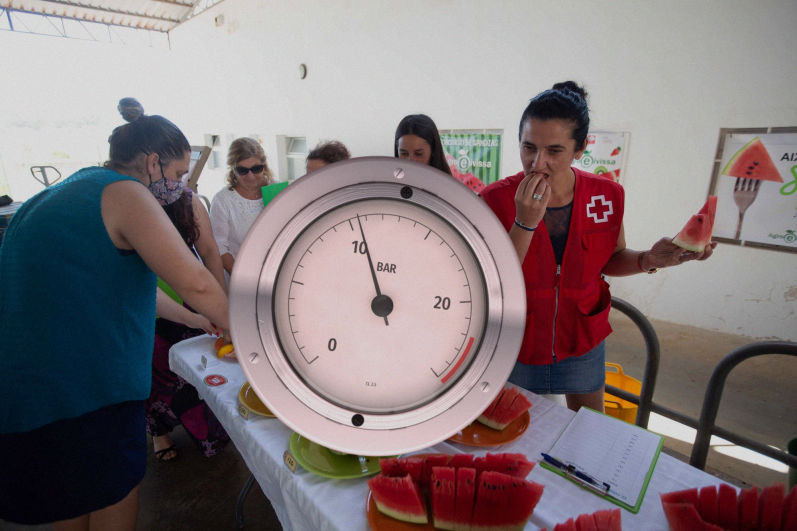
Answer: 10.5 bar
